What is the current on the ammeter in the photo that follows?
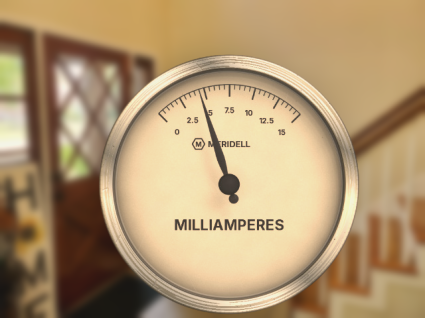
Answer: 4.5 mA
